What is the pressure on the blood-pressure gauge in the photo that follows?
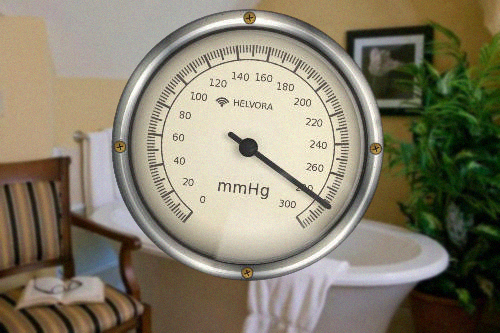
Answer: 280 mmHg
